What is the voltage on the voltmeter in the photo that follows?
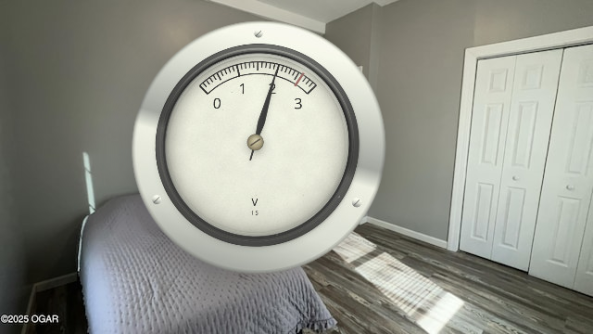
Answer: 2 V
